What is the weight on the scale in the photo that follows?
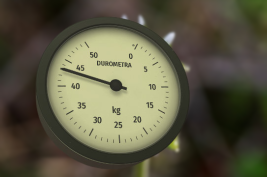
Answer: 43 kg
